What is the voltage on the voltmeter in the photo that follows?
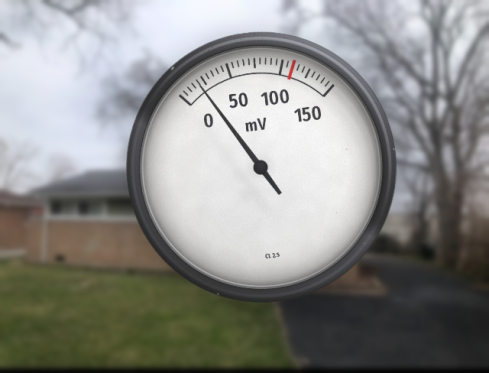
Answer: 20 mV
